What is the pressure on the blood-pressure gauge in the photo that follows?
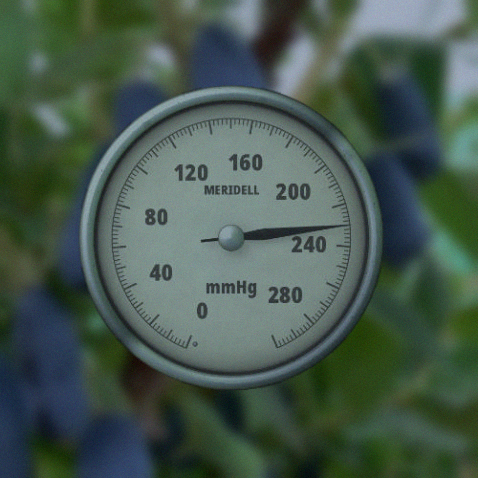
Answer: 230 mmHg
